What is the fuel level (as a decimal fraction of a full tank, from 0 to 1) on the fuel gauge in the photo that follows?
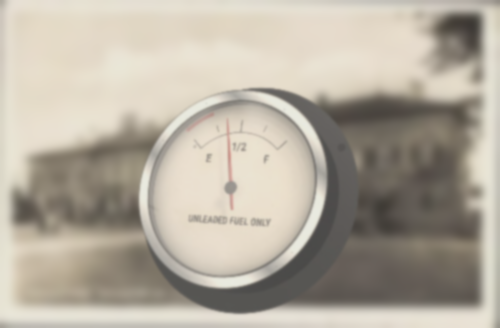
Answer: 0.375
